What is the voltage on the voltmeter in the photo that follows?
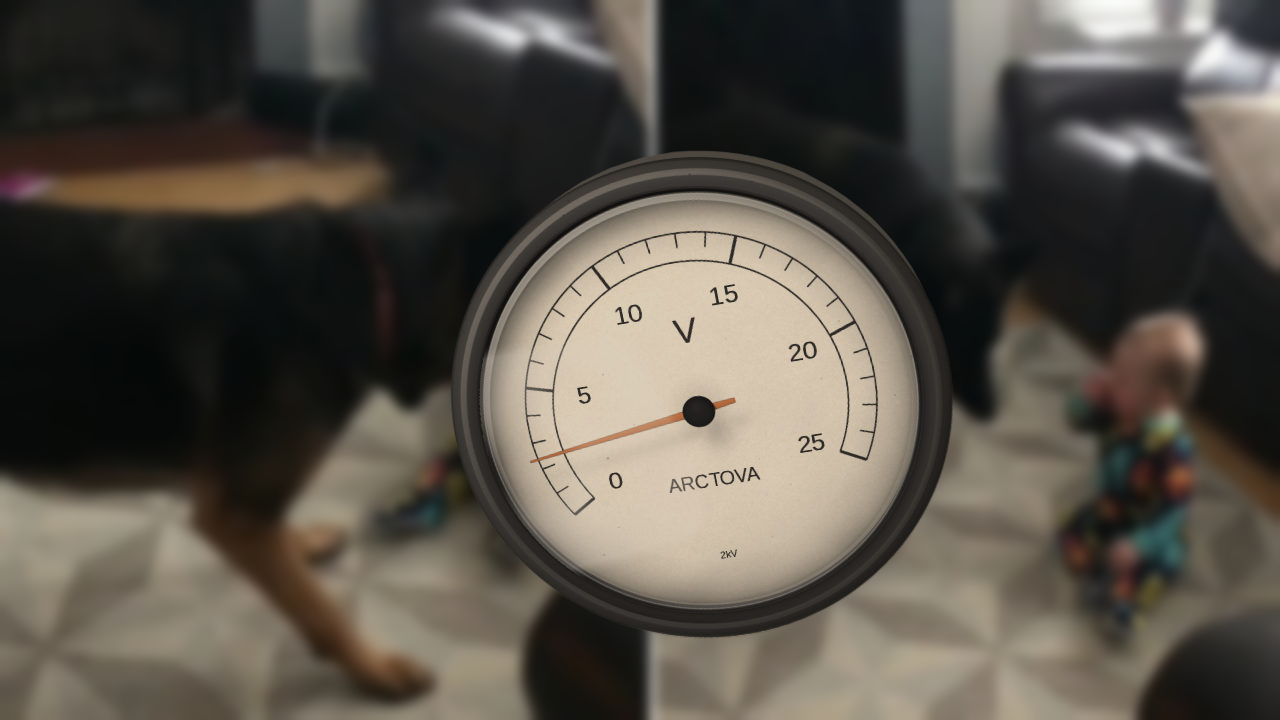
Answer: 2.5 V
